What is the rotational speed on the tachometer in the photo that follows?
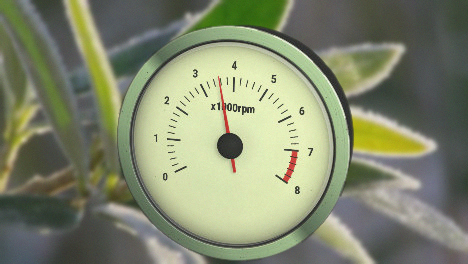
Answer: 3600 rpm
